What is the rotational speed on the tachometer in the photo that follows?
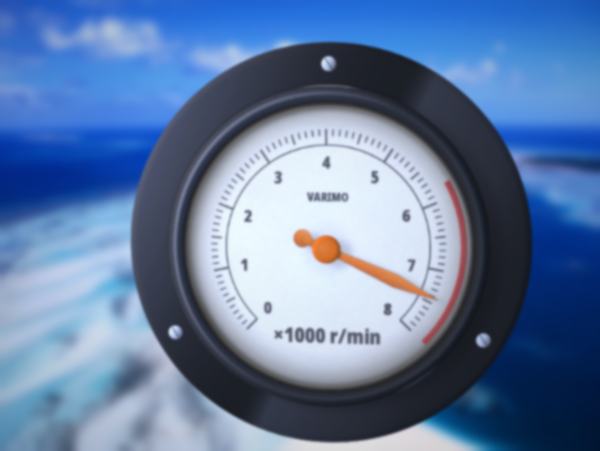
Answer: 7400 rpm
